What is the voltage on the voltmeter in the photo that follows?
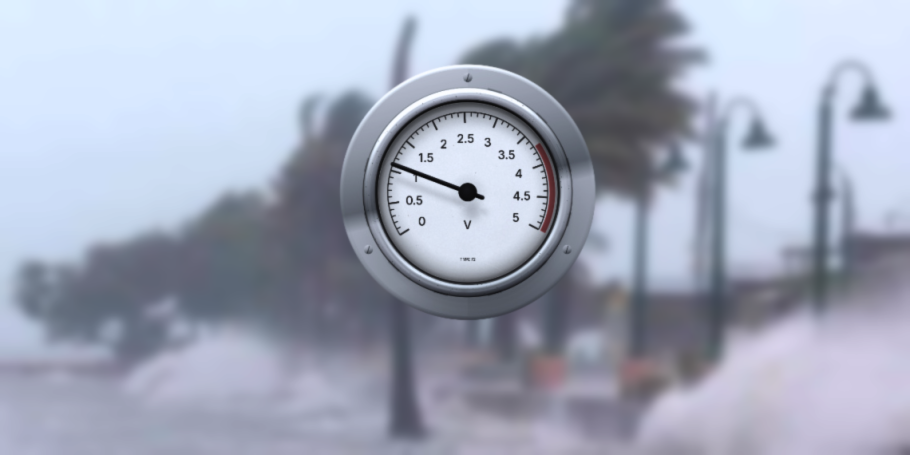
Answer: 1.1 V
